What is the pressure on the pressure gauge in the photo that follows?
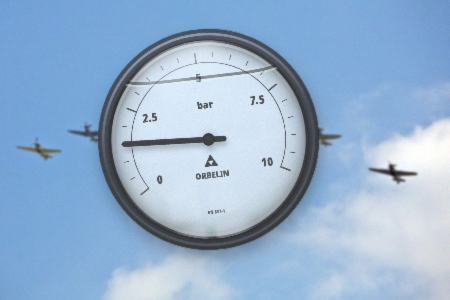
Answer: 1.5 bar
